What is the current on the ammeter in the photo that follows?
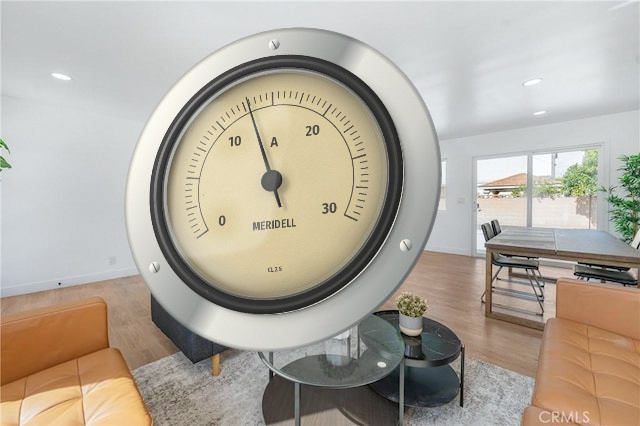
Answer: 13 A
